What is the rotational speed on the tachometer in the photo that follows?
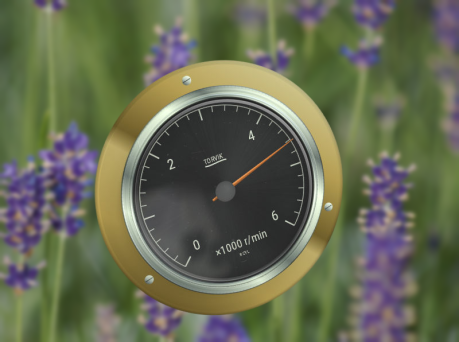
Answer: 4600 rpm
